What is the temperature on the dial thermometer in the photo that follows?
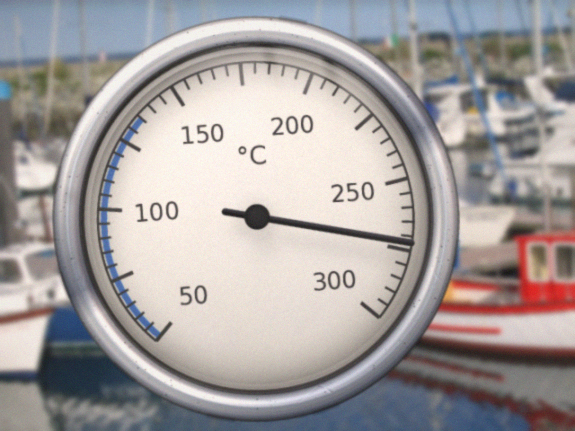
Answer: 272.5 °C
